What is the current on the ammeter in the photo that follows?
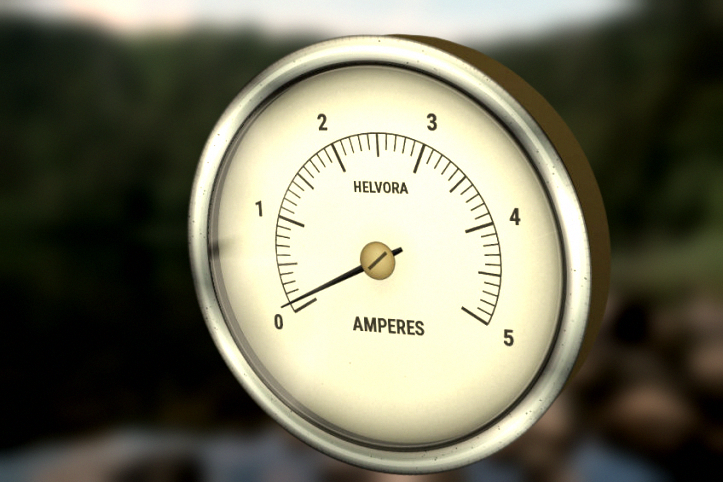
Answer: 0.1 A
